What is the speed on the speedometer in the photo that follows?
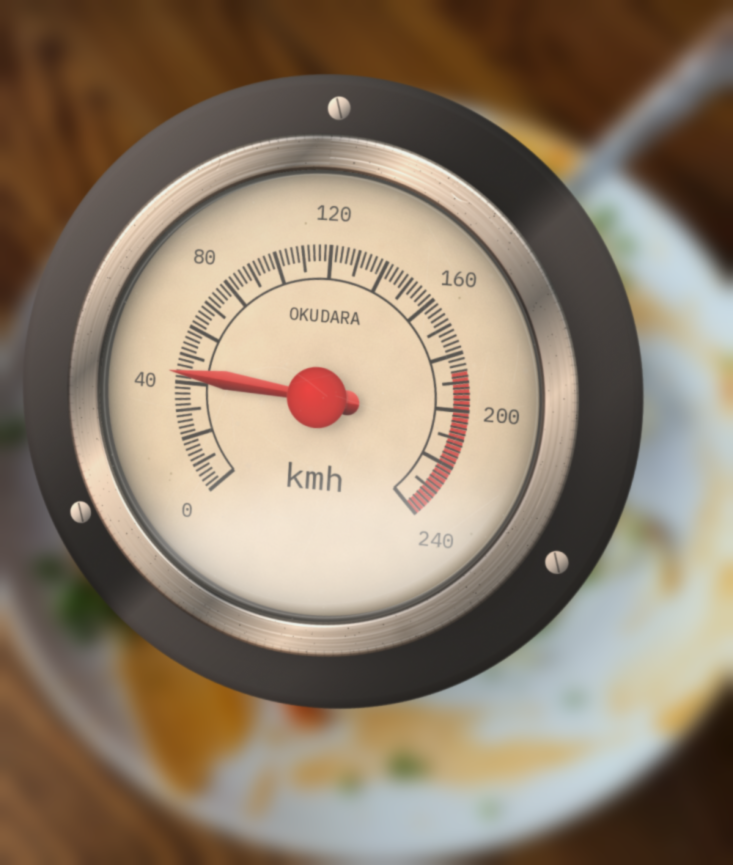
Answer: 44 km/h
